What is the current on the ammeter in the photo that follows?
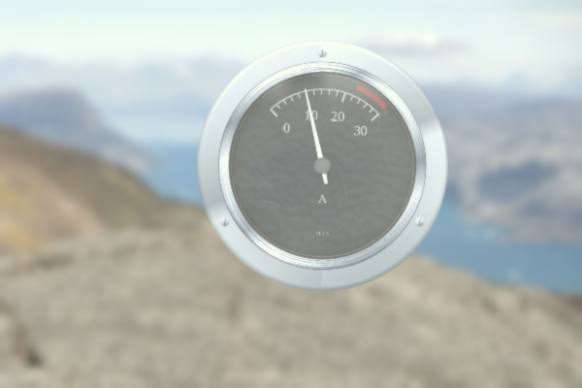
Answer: 10 A
